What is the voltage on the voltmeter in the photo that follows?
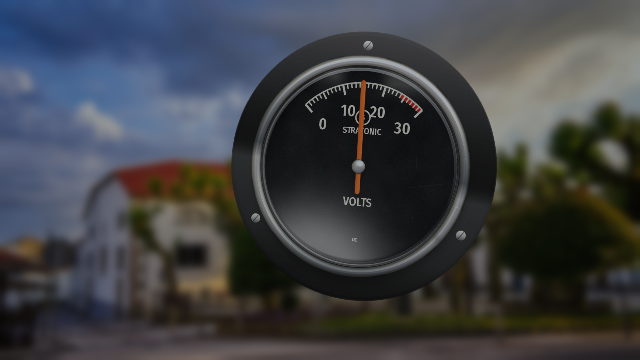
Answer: 15 V
